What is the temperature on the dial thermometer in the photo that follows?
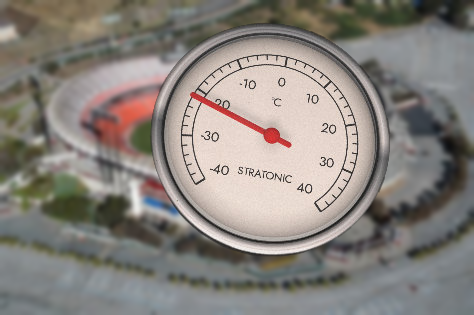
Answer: -22 °C
